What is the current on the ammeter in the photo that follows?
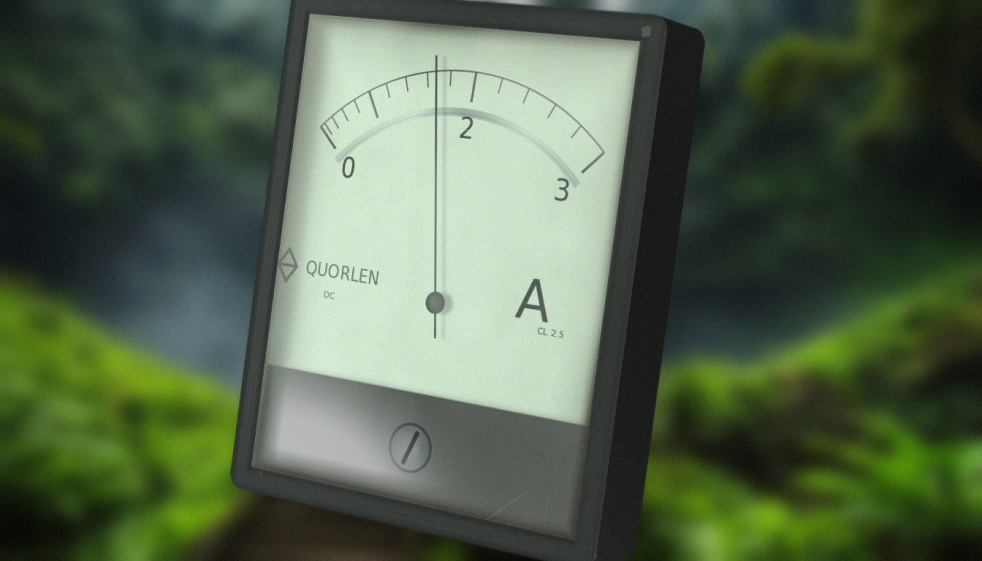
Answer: 1.7 A
